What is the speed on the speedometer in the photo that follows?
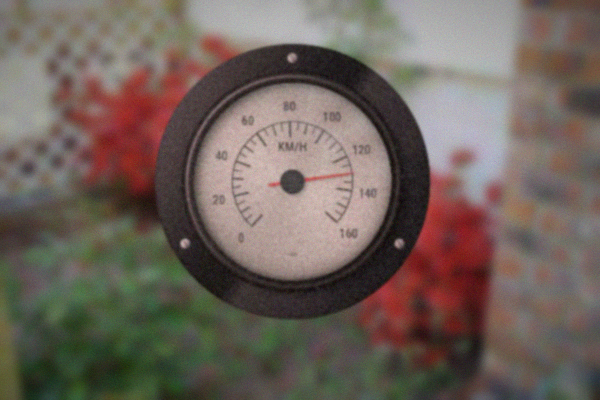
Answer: 130 km/h
